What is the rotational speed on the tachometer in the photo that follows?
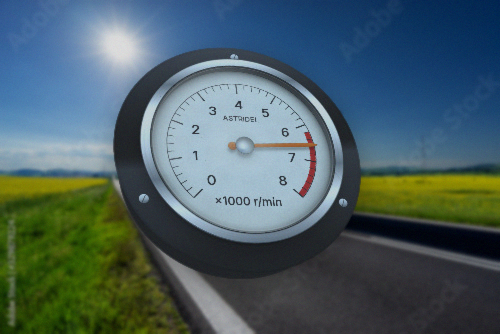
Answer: 6600 rpm
